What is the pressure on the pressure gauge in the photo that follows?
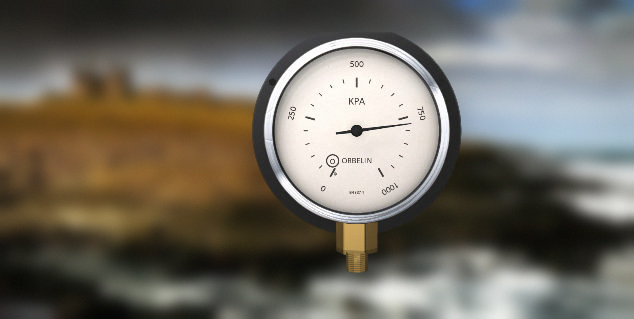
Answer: 775 kPa
